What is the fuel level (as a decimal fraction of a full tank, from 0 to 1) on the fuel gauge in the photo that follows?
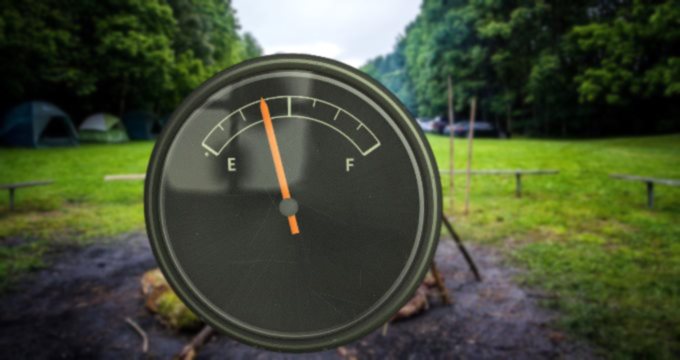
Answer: 0.375
